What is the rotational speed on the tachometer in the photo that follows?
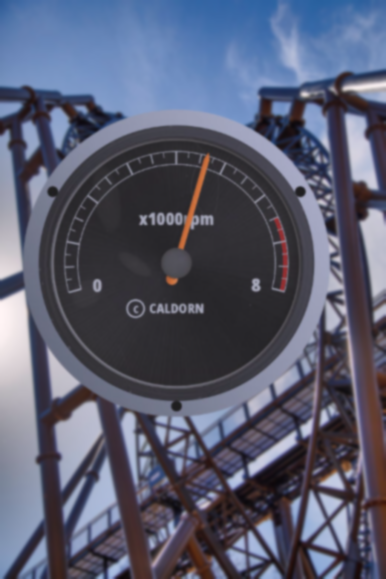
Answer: 4625 rpm
